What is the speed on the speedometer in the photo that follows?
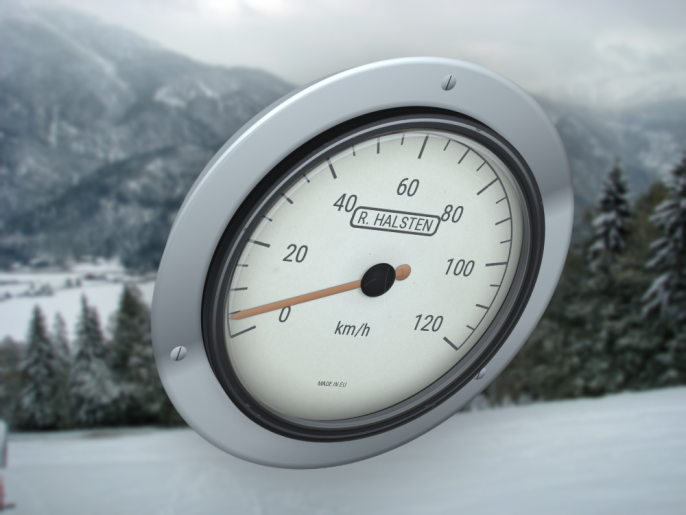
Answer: 5 km/h
